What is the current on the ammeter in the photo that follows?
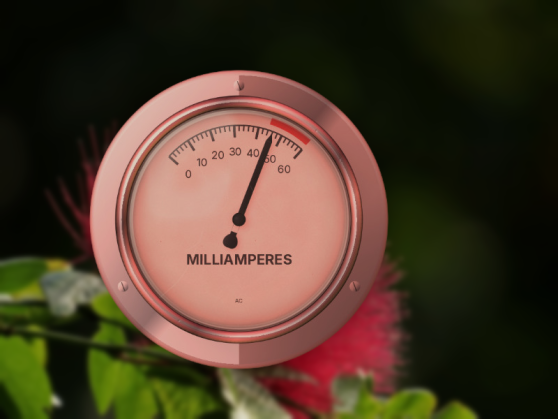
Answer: 46 mA
